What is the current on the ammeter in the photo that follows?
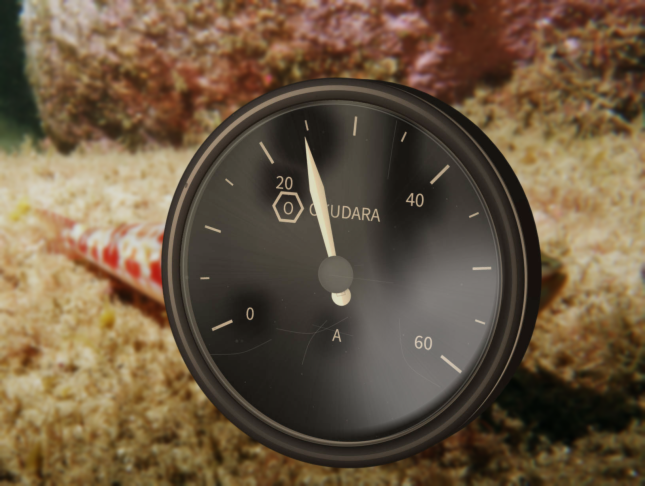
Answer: 25 A
